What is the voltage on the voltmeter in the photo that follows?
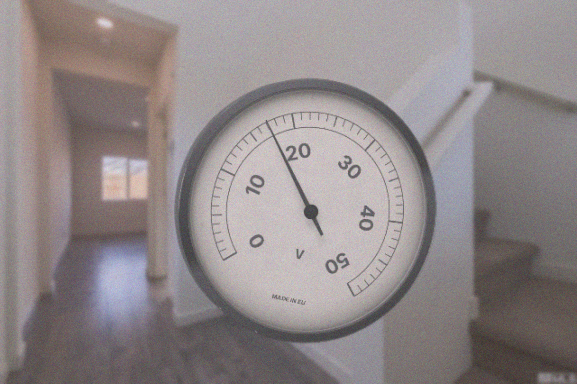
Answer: 17 V
